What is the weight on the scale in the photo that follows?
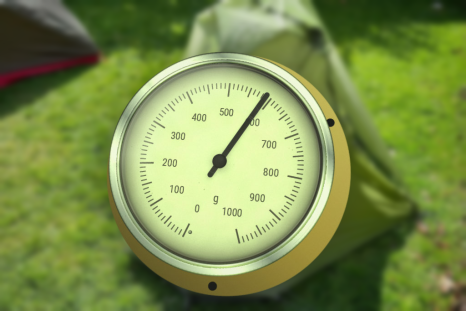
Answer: 590 g
